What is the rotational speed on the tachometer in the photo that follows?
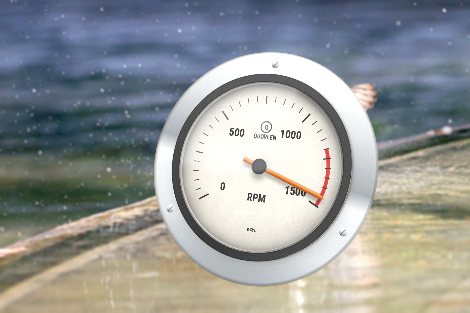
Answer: 1450 rpm
